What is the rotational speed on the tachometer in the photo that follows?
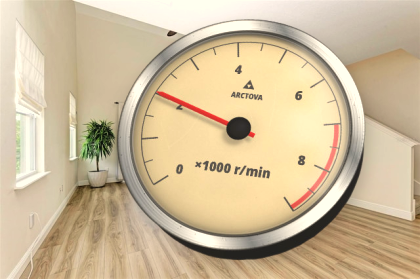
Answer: 2000 rpm
